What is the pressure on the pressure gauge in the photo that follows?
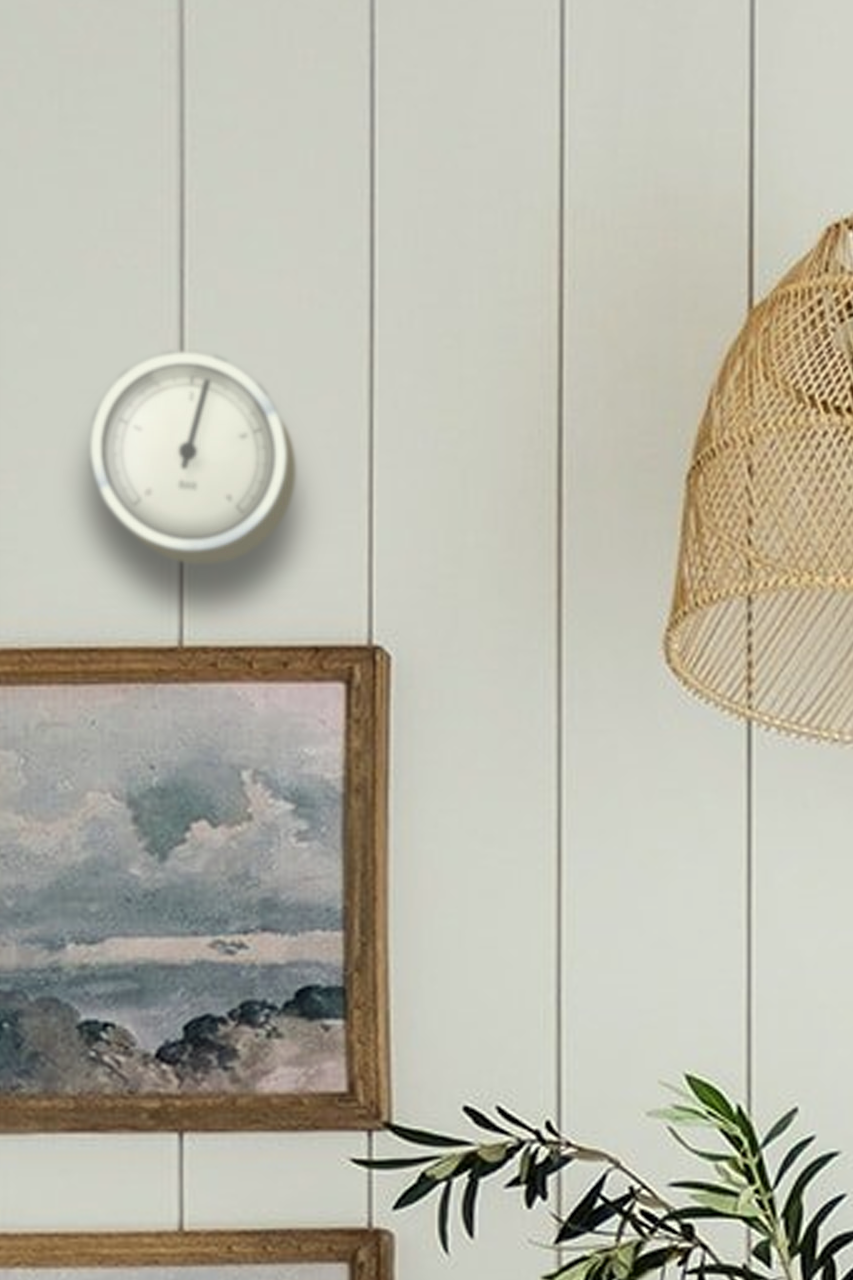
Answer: 2.2 bar
